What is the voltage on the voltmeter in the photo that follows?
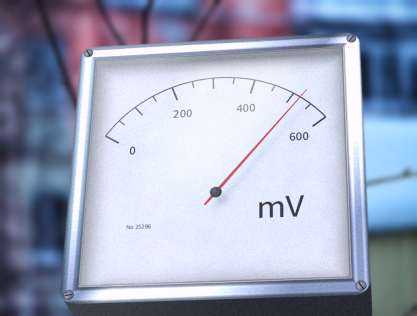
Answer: 525 mV
